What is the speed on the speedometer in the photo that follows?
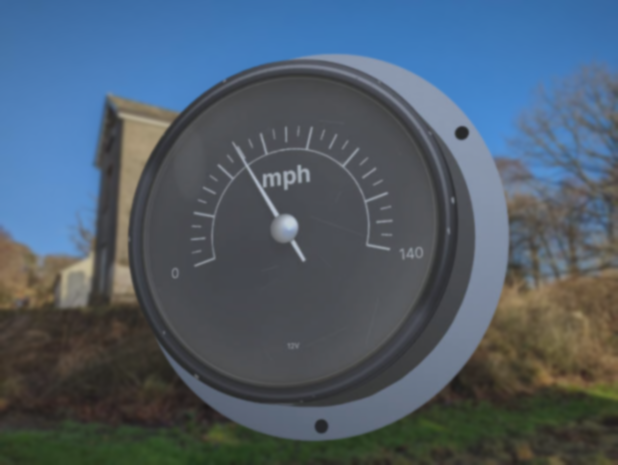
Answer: 50 mph
